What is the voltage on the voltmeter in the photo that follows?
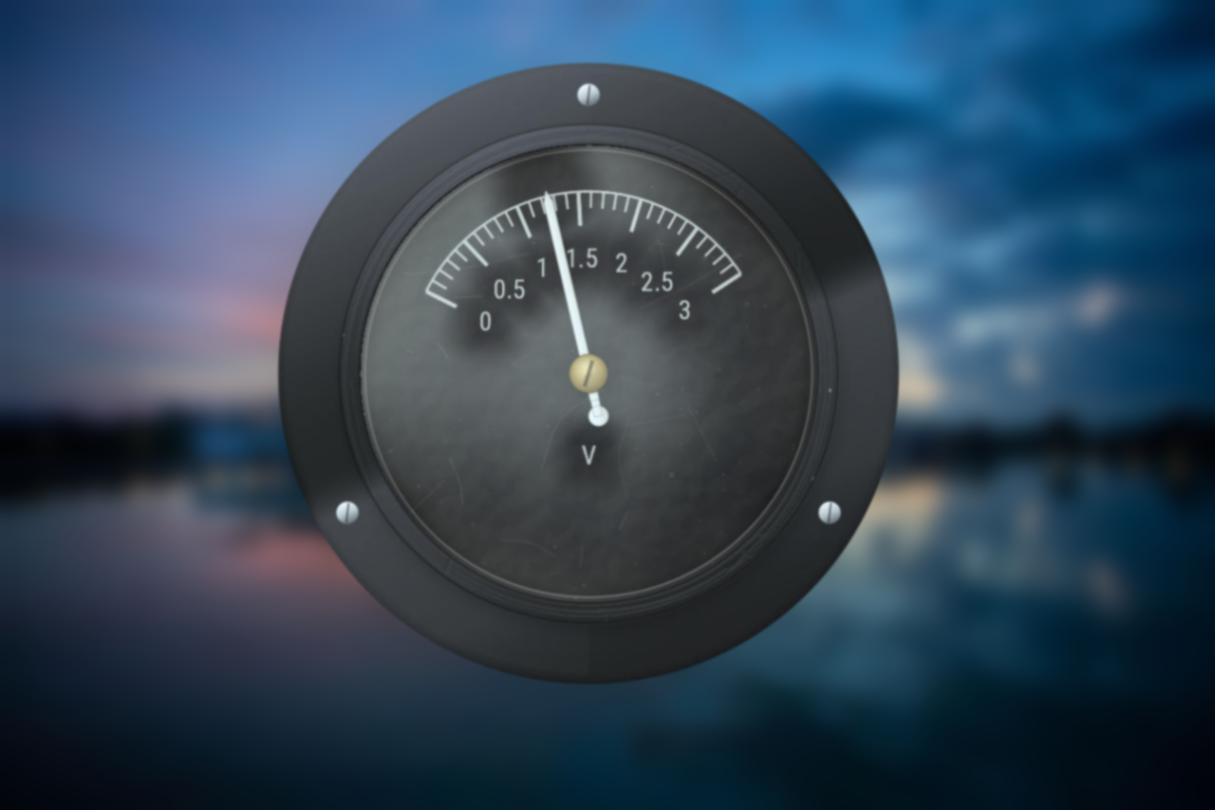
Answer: 1.25 V
